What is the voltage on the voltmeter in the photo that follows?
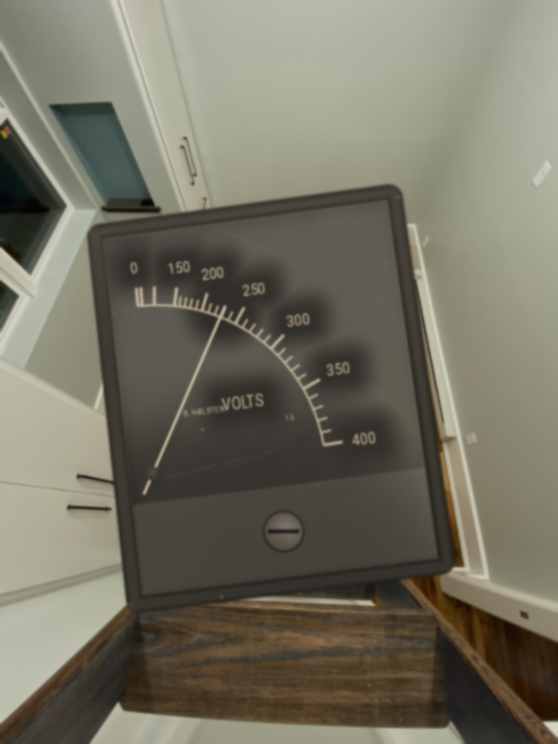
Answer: 230 V
